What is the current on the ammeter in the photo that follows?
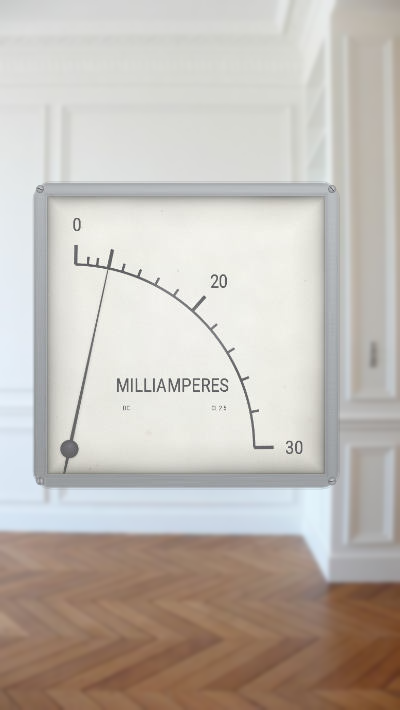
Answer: 10 mA
